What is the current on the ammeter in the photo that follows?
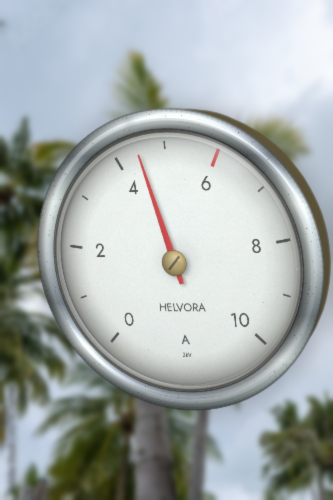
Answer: 4.5 A
